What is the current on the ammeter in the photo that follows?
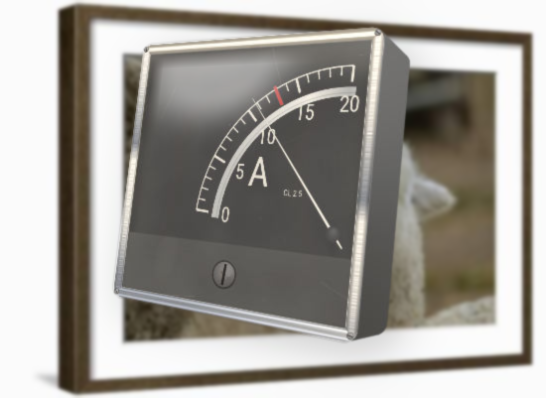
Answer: 11 A
